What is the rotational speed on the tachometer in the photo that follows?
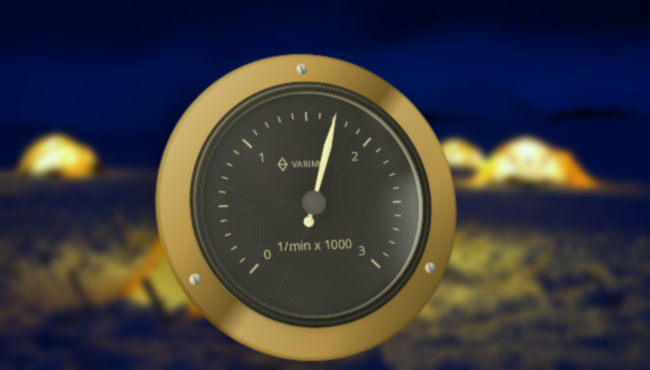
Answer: 1700 rpm
